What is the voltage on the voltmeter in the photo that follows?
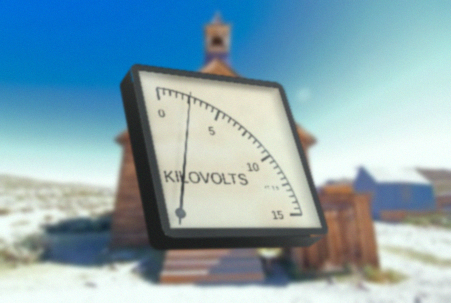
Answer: 2.5 kV
